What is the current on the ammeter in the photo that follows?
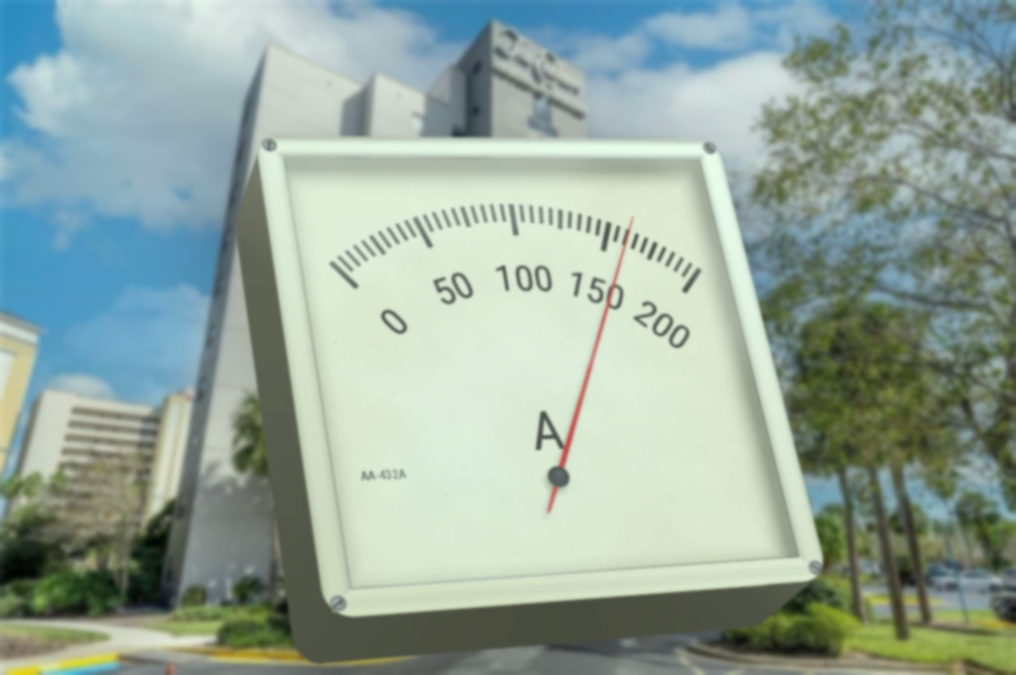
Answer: 160 A
